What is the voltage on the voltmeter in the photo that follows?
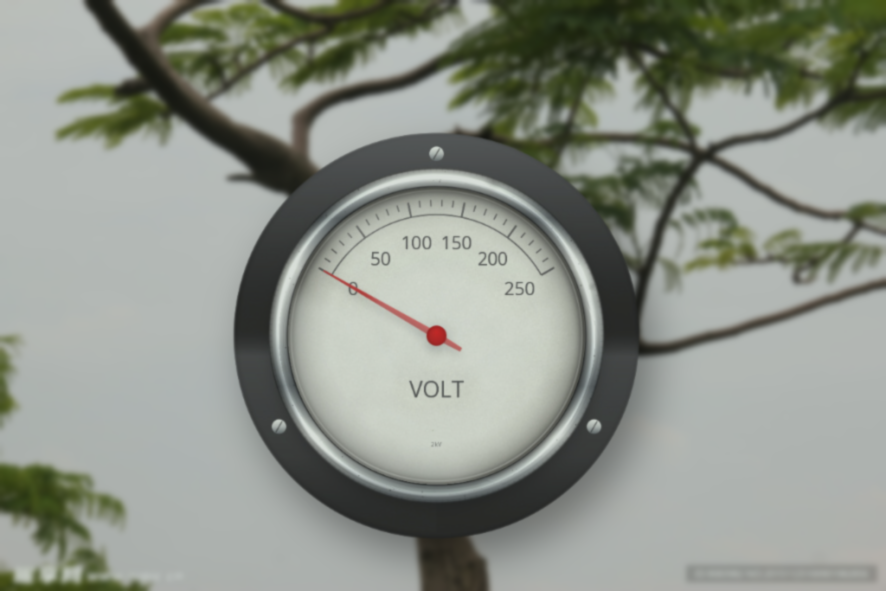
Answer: 0 V
